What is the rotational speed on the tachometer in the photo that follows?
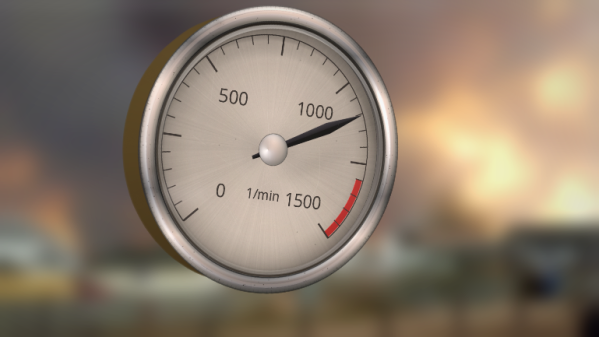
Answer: 1100 rpm
